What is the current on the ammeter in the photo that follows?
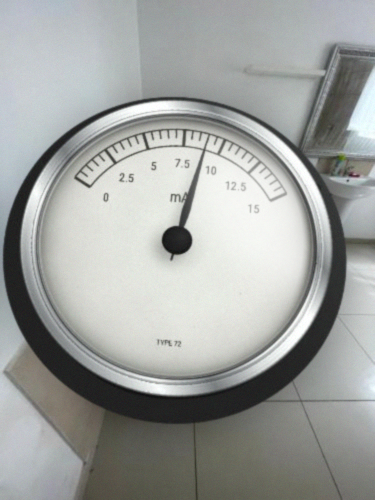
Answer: 9 mA
